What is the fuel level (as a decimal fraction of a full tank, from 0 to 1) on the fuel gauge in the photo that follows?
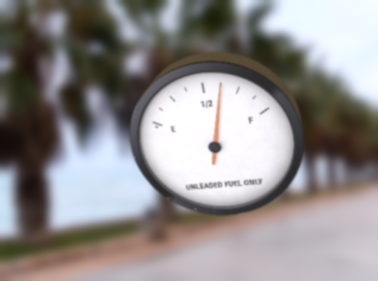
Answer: 0.625
